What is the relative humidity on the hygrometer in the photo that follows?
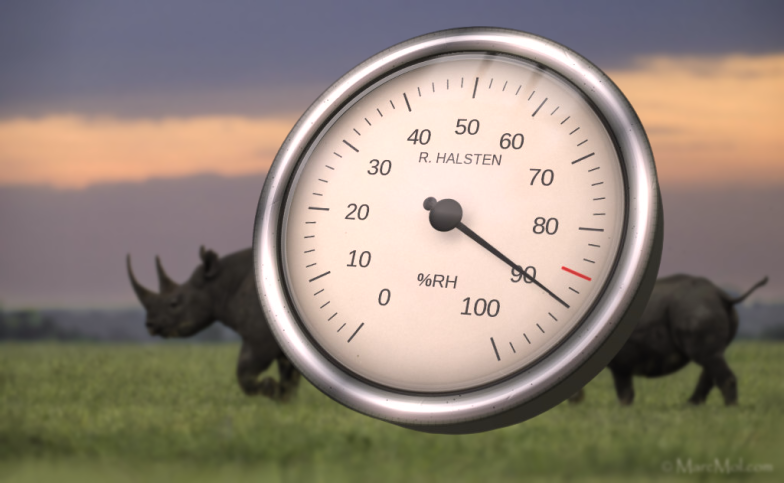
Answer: 90 %
